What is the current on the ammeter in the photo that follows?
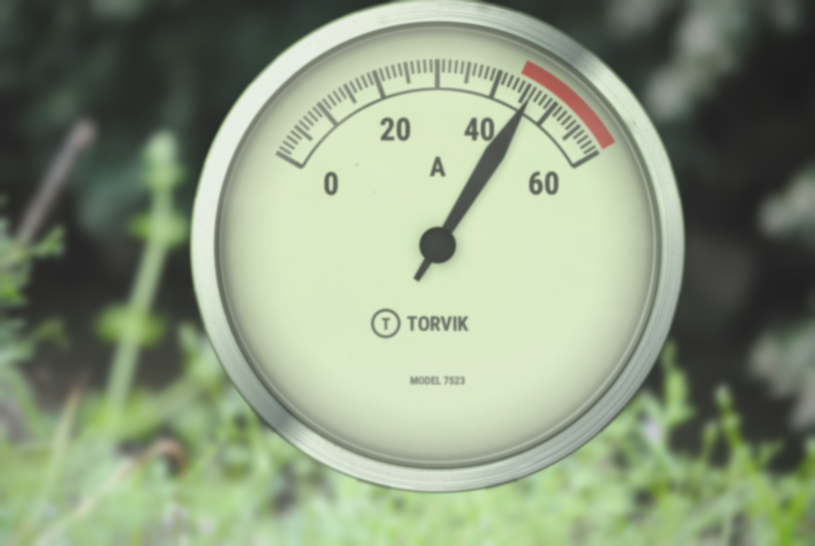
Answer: 46 A
